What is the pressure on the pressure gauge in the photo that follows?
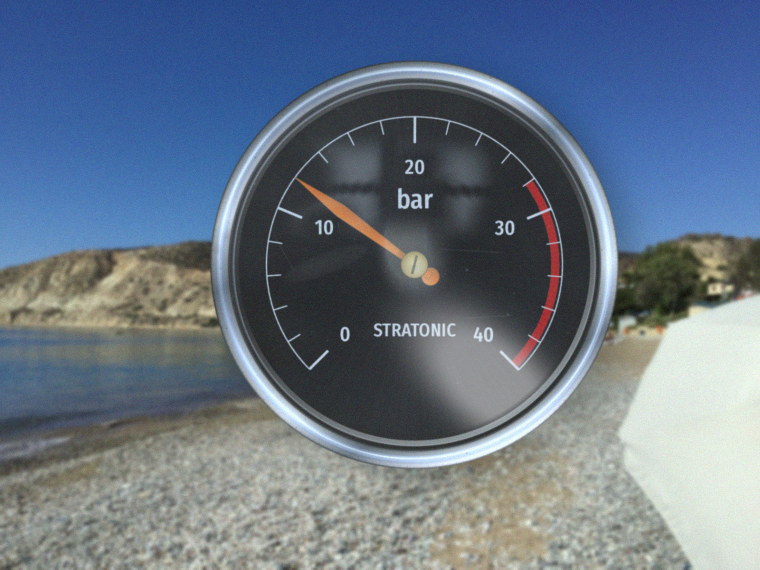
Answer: 12 bar
